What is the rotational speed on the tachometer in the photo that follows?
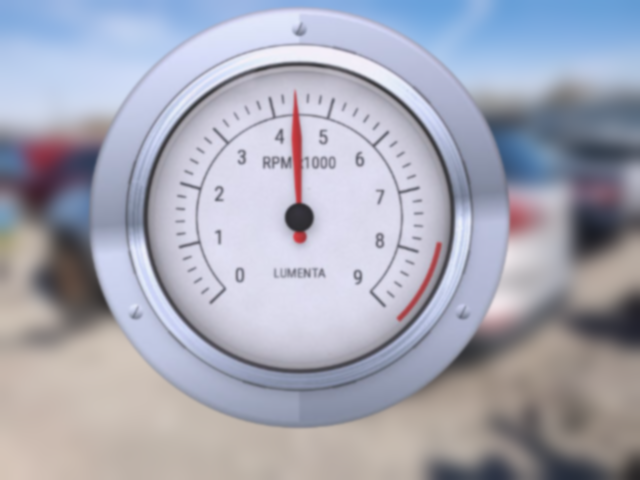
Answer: 4400 rpm
